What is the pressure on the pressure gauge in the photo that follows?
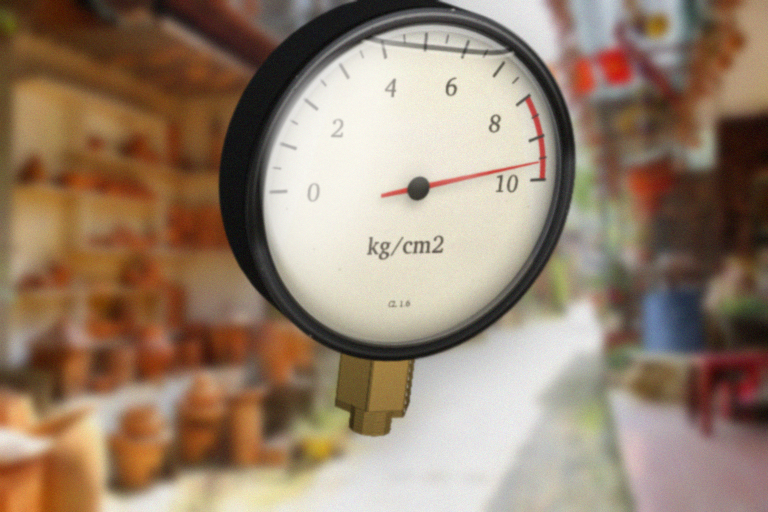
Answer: 9.5 kg/cm²
